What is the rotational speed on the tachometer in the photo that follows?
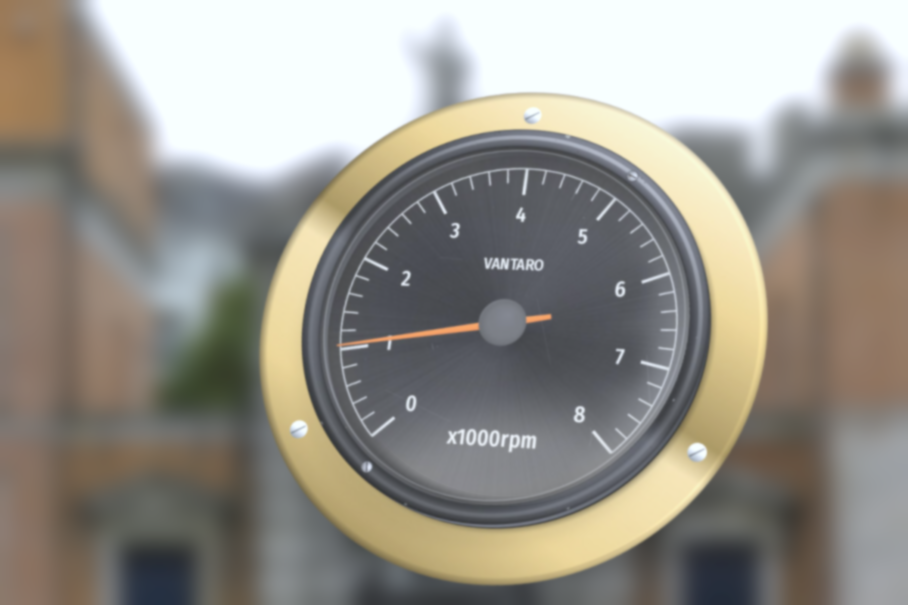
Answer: 1000 rpm
